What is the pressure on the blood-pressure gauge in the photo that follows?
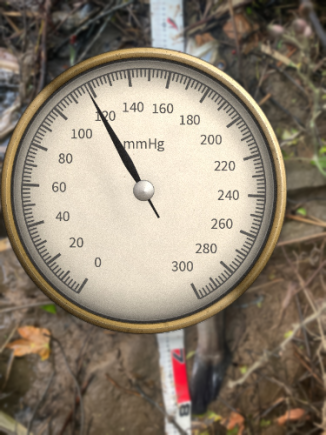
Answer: 118 mmHg
